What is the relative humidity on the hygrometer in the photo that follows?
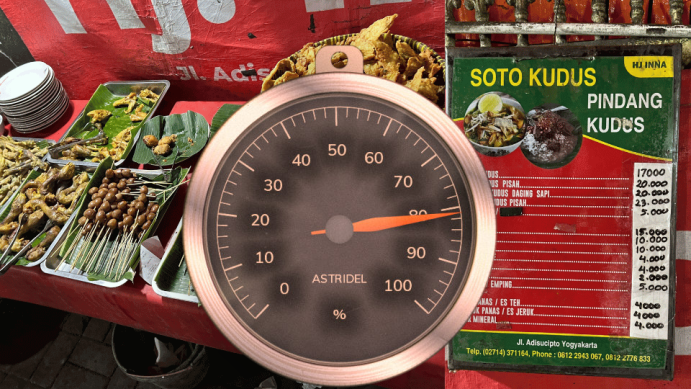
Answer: 81 %
